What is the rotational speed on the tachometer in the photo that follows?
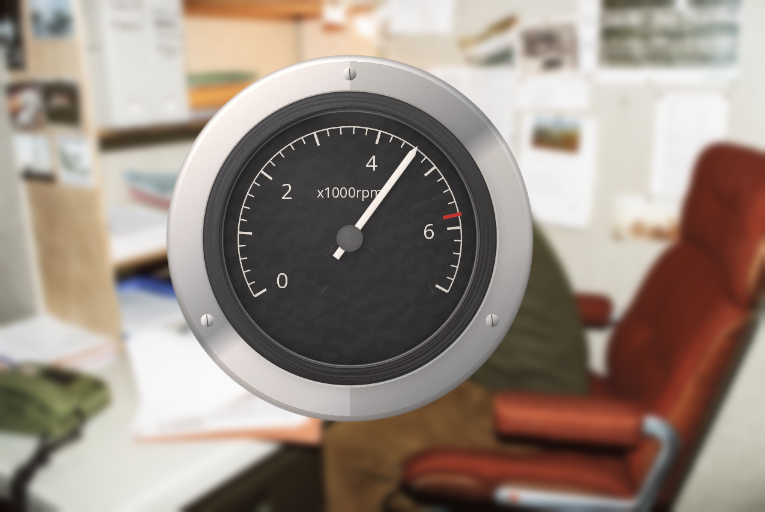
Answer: 4600 rpm
